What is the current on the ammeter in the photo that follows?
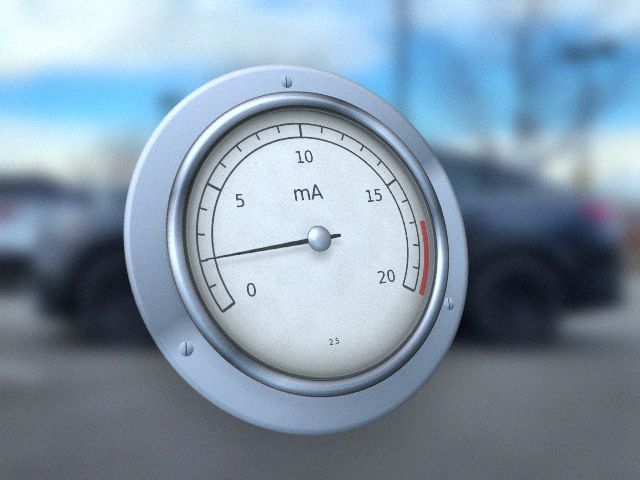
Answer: 2 mA
